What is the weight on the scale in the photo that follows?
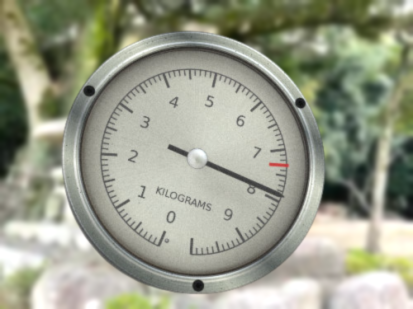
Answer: 7.9 kg
